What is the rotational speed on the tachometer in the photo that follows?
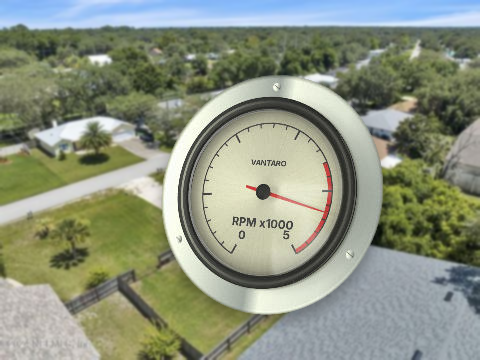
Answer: 4300 rpm
